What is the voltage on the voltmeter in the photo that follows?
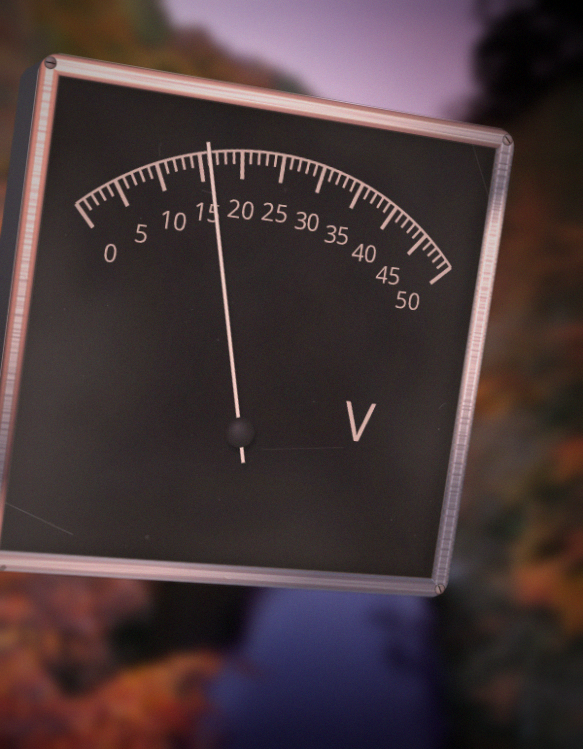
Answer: 16 V
